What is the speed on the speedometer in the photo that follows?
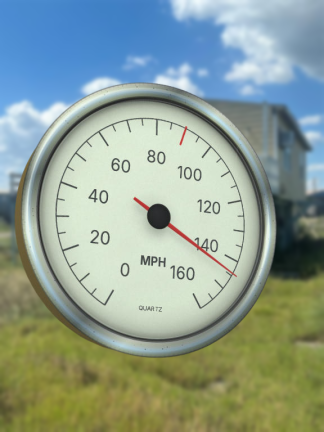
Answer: 145 mph
